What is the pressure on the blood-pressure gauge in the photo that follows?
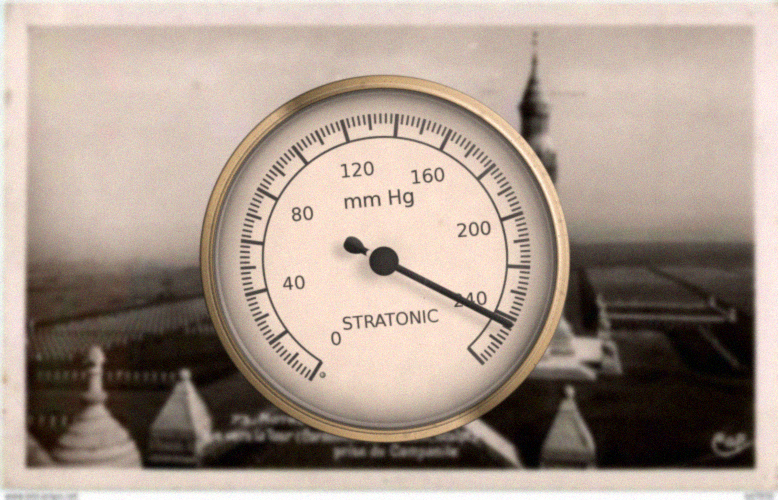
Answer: 242 mmHg
